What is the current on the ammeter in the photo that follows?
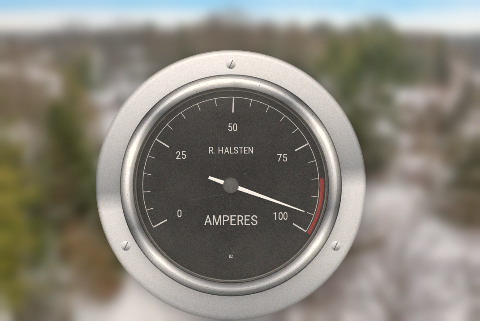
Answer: 95 A
